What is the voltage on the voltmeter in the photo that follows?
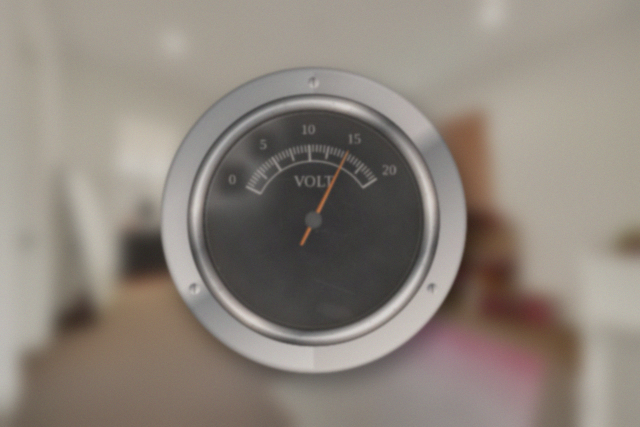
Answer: 15 V
